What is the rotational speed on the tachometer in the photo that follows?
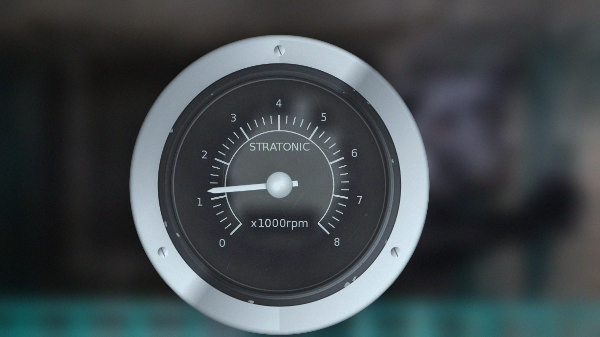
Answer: 1200 rpm
